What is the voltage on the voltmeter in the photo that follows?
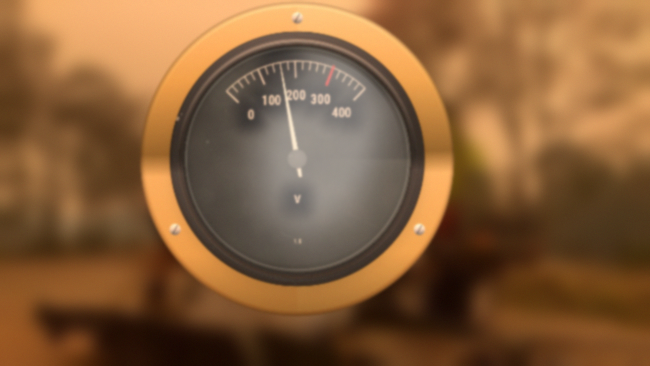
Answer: 160 V
